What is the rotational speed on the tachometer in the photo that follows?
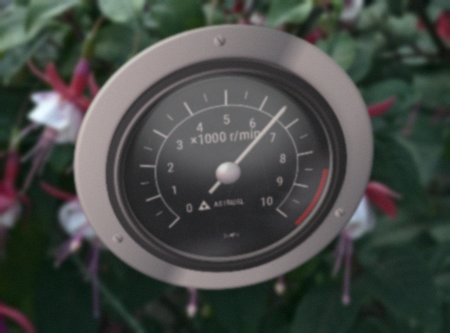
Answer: 6500 rpm
